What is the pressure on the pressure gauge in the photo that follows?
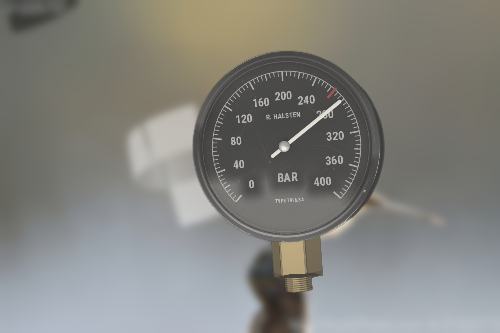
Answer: 280 bar
